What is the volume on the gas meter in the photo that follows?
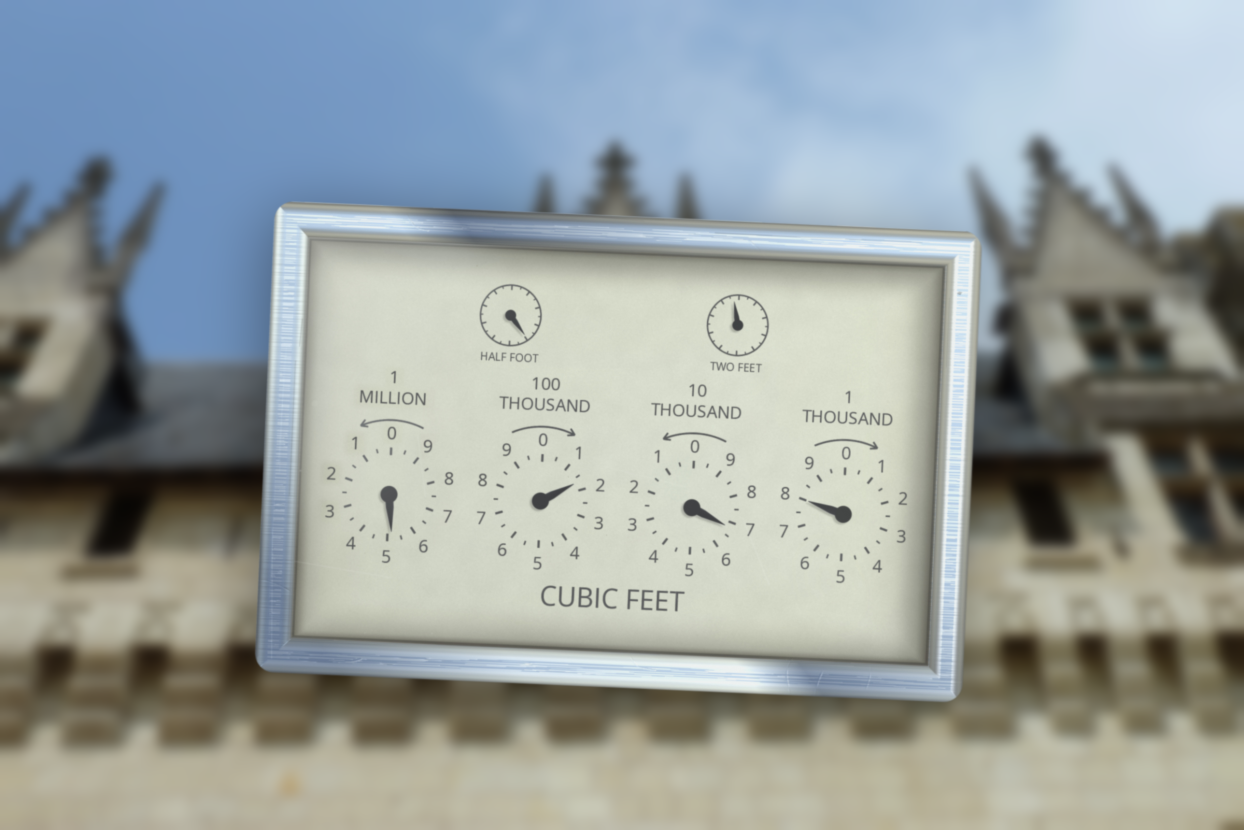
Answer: 516800 ft³
